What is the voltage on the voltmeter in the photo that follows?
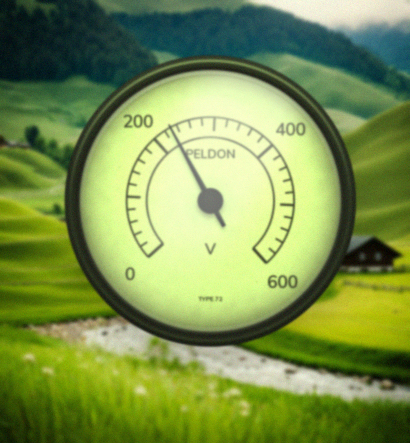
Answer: 230 V
